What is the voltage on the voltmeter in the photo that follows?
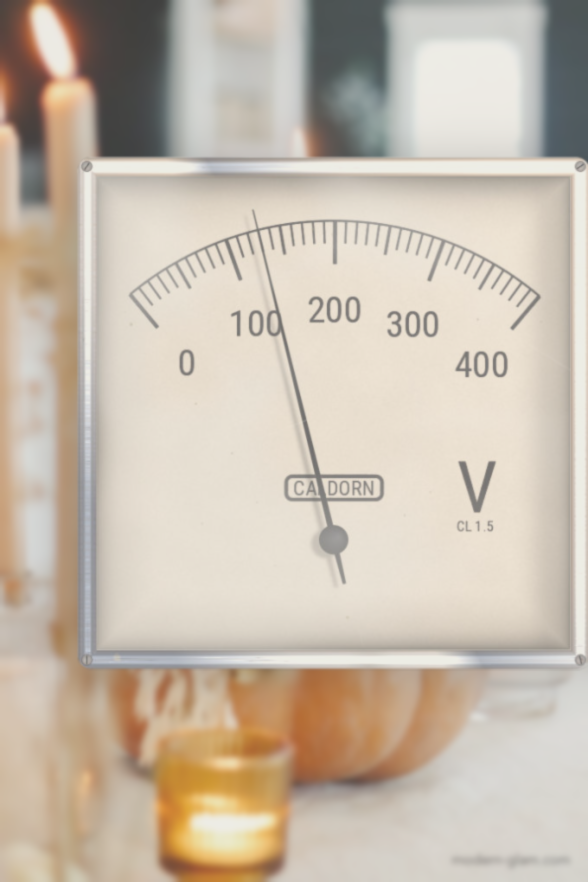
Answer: 130 V
